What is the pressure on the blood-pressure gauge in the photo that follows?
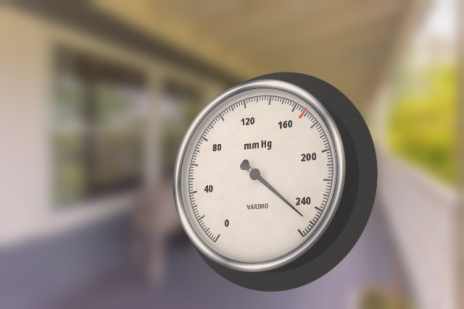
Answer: 250 mmHg
